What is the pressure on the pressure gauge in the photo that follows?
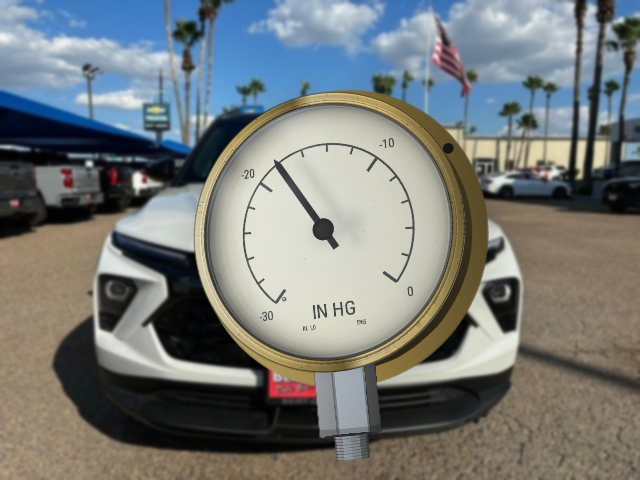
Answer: -18 inHg
